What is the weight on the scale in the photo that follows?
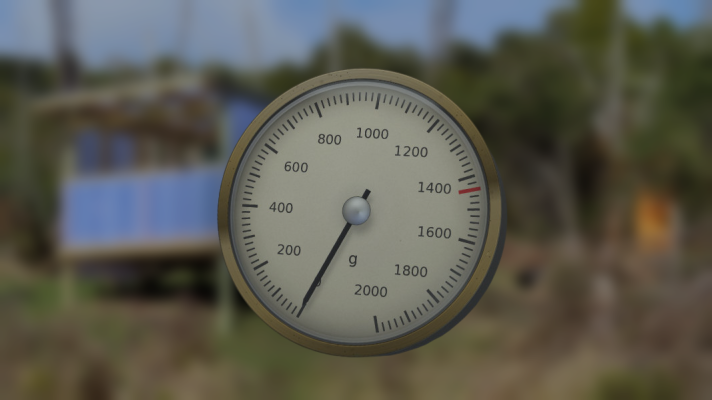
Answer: 0 g
